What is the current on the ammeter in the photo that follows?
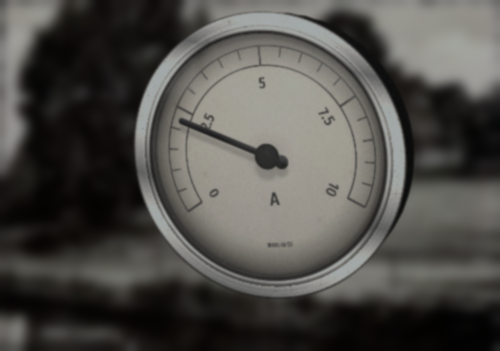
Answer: 2.25 A
